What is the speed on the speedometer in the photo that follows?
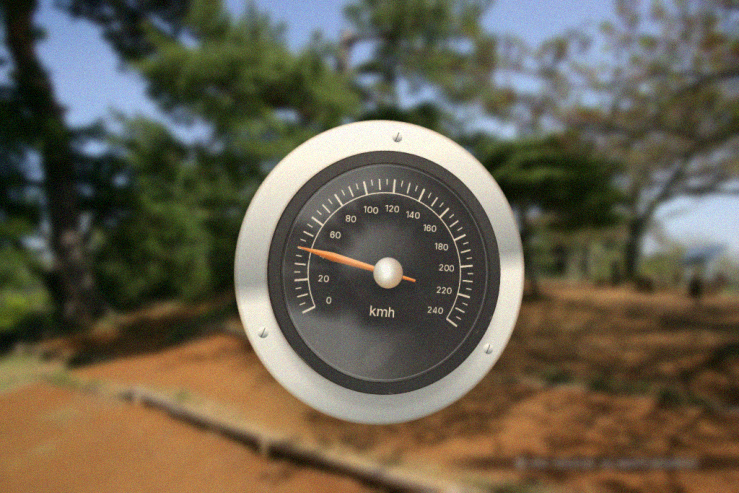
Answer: 40 km/h
